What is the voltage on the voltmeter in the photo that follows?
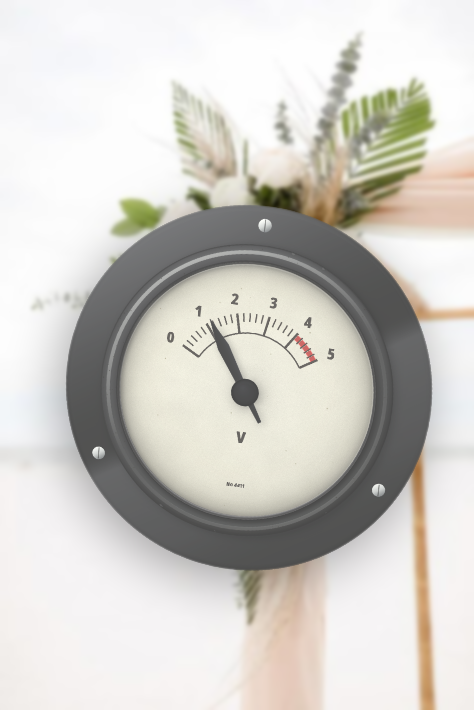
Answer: 1.2 V
